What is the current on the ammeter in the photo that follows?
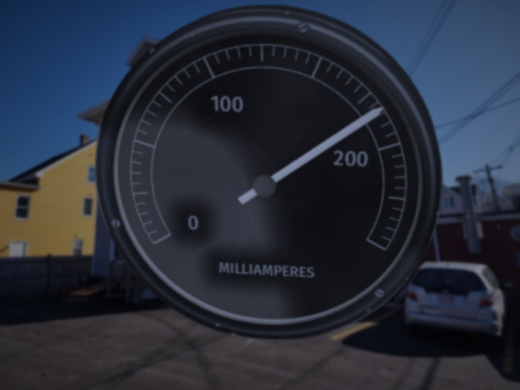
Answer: 182.5 mA
